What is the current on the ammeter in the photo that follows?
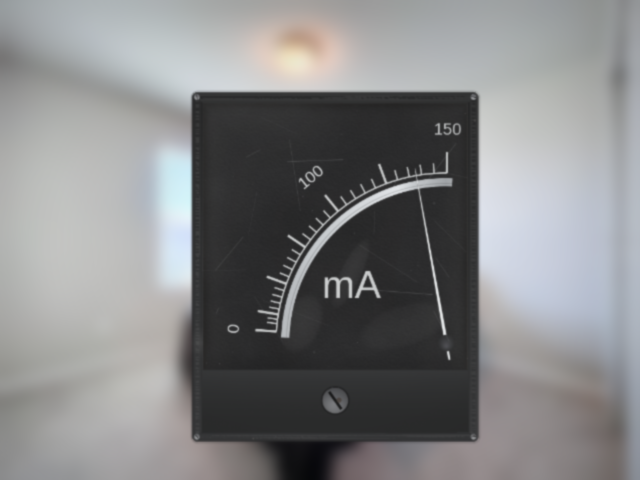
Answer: 137.5 mA
